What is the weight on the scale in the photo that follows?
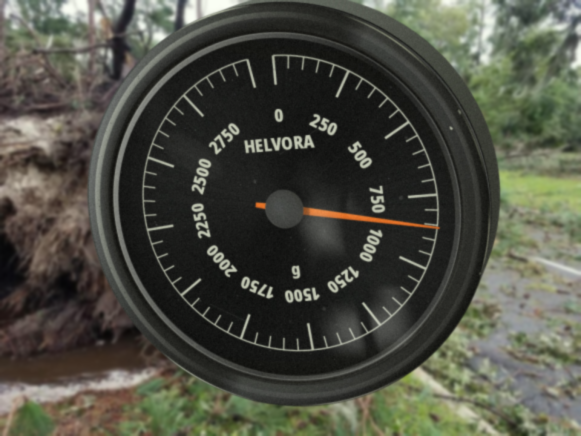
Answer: 850 g
